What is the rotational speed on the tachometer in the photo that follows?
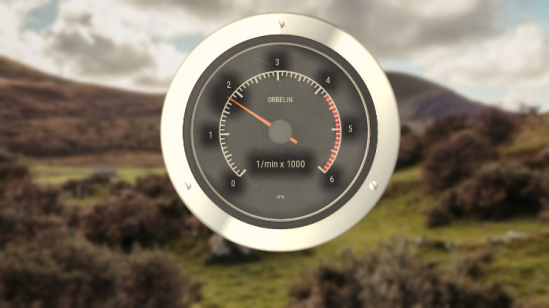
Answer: 1800 rpm
